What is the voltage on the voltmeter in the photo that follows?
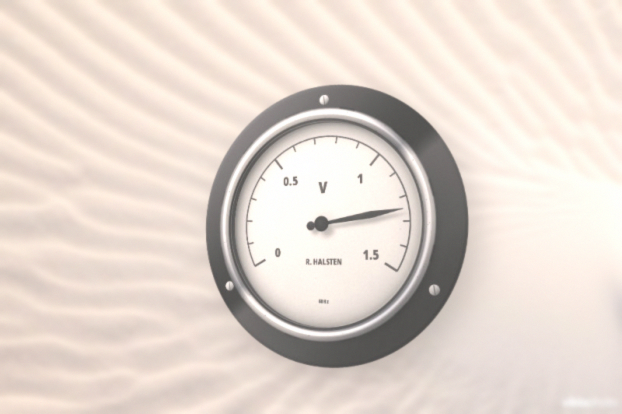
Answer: 1.25 V
